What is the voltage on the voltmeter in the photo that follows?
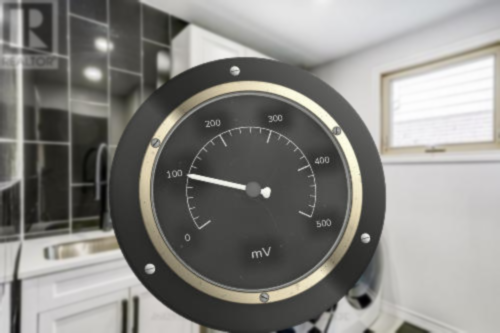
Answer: 100 mV
